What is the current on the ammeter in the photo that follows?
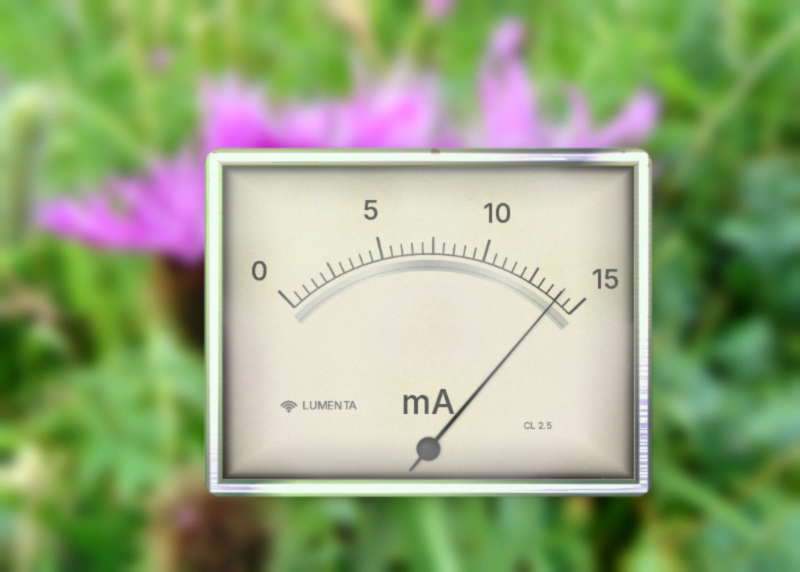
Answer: 14 mA
